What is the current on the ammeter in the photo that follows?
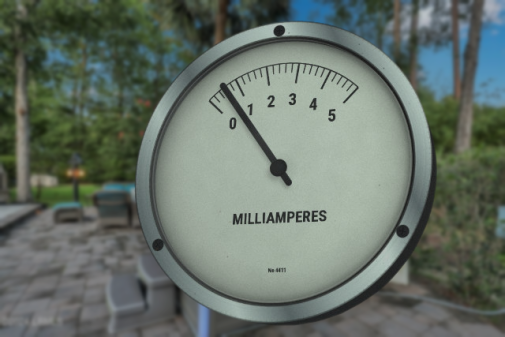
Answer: 0.6 mA
